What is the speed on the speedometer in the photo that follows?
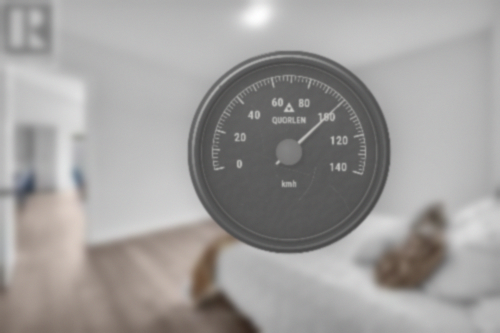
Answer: 100 km/h
